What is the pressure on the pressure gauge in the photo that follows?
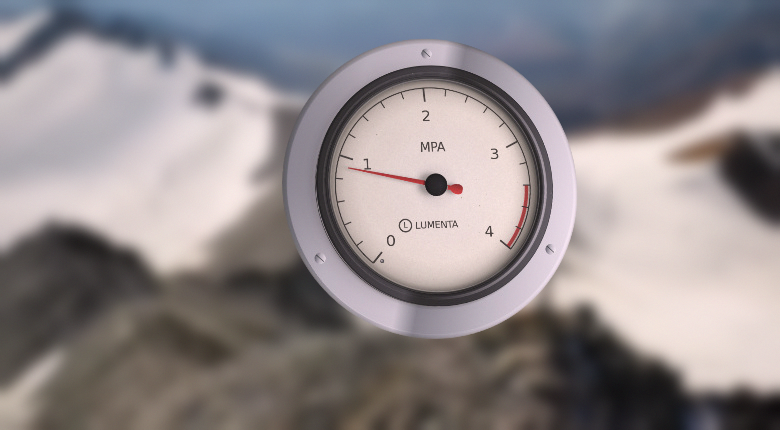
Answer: 0.9 MPa
